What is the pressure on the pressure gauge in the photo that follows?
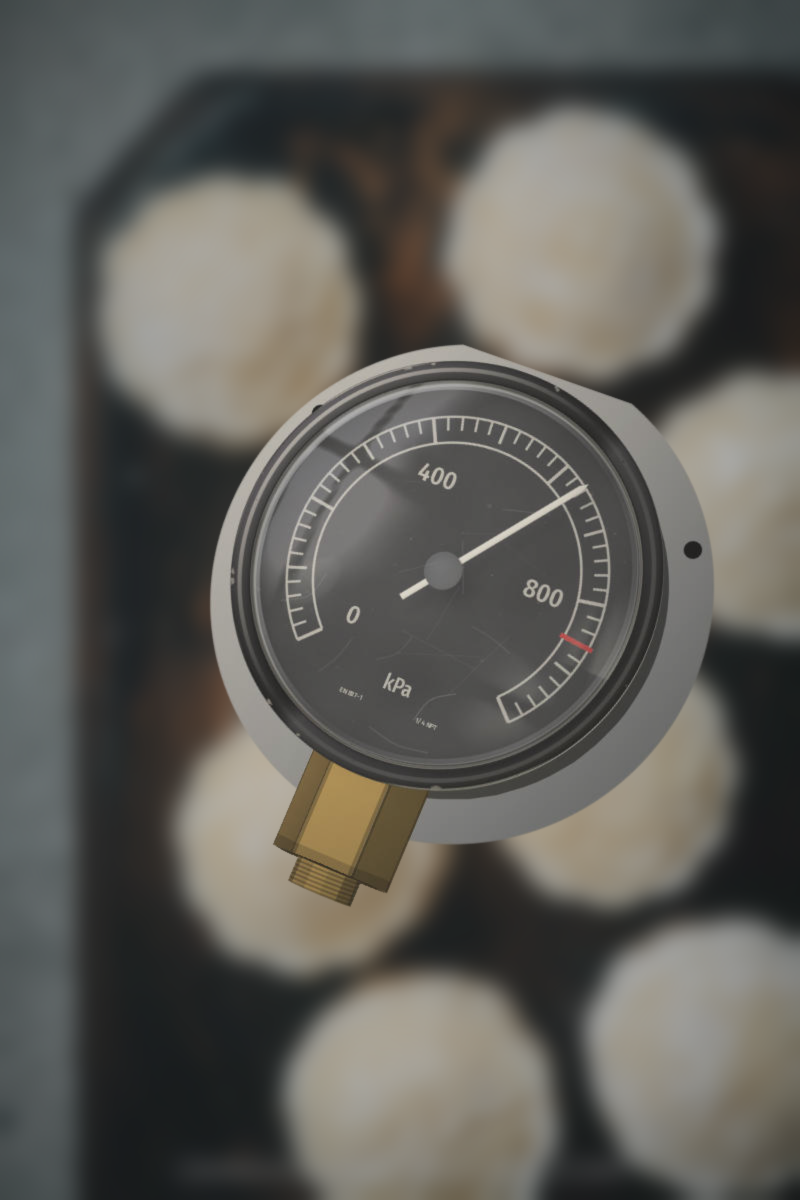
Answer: 640 kPa
